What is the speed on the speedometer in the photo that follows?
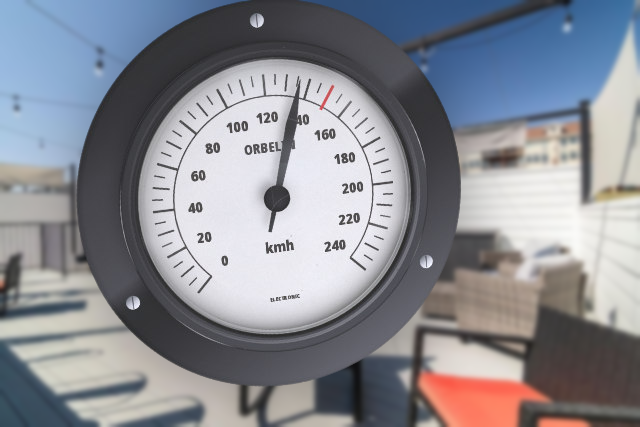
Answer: 135 km/h
